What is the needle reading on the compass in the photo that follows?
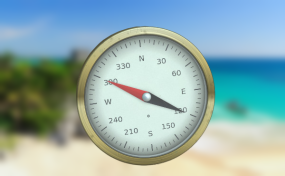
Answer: 300 °
